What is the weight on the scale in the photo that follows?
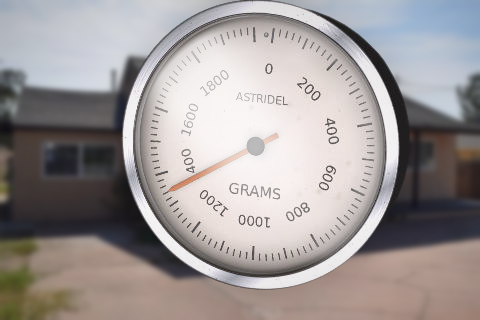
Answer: 1340 g
